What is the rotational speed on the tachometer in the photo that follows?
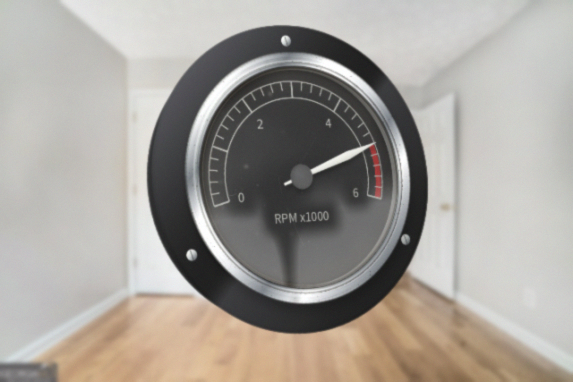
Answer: 5000 rpm
